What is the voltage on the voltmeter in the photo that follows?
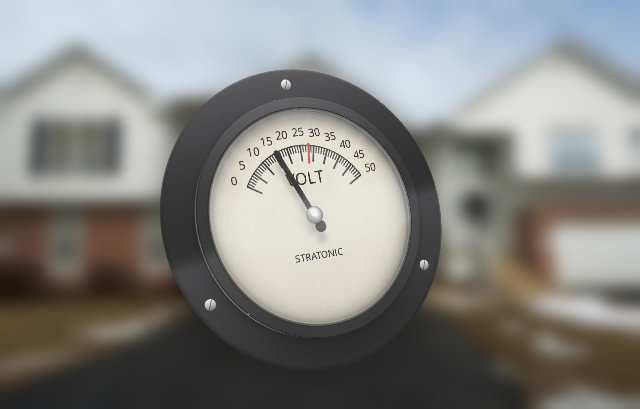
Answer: 15 V
